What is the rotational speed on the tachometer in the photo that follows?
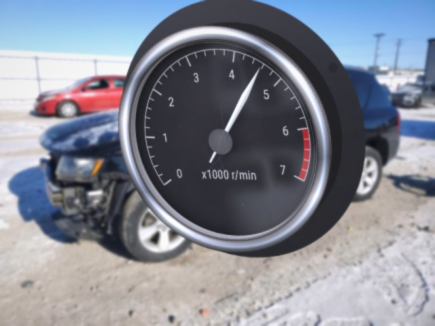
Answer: 4600 rpm
